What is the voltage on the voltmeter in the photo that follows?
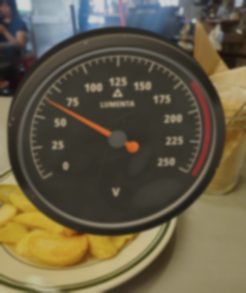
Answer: 65 V
